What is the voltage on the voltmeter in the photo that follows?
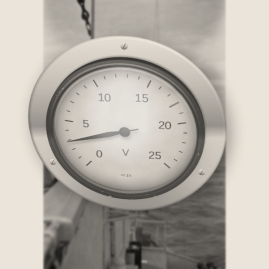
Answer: 3 V
